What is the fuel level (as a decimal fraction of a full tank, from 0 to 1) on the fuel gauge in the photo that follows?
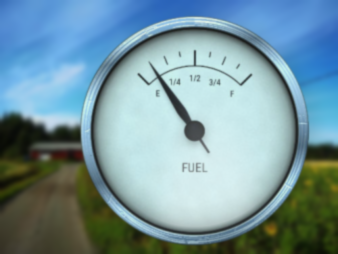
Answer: 0.125
